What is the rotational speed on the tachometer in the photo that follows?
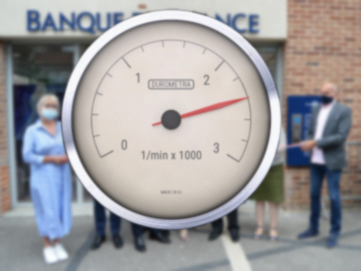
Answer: 2400 rpm
